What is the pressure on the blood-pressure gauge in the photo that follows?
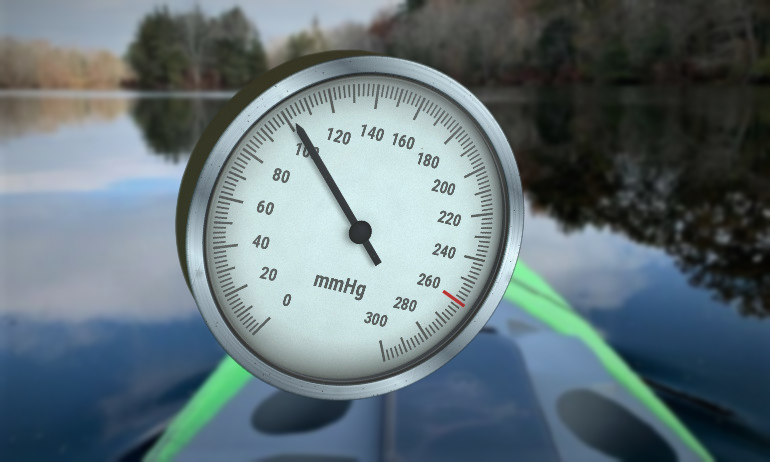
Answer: 102 mmHg
